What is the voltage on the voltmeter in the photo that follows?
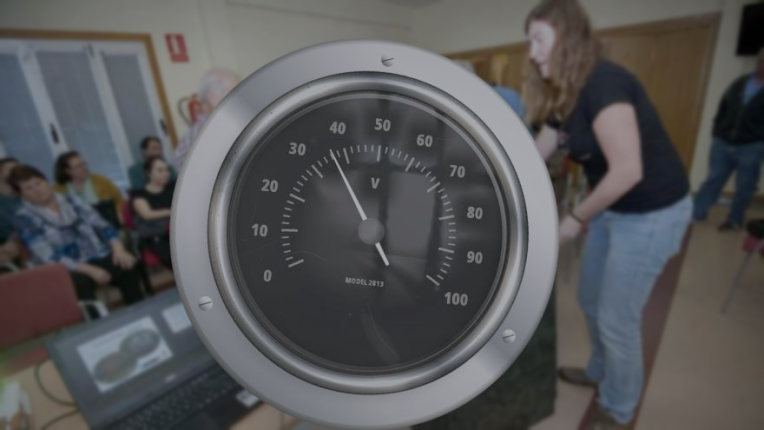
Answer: 36 V
